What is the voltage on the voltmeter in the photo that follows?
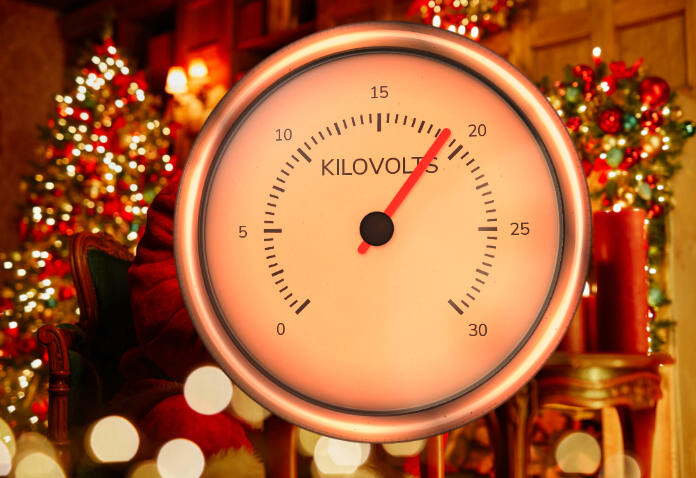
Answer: 19 kV
